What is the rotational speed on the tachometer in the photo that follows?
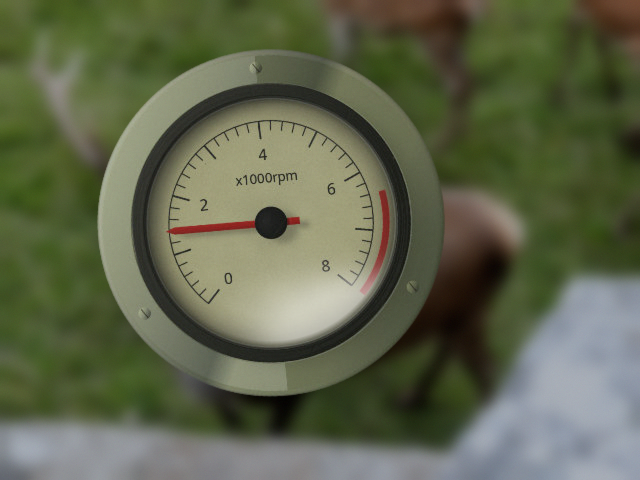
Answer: 1400 rpm
